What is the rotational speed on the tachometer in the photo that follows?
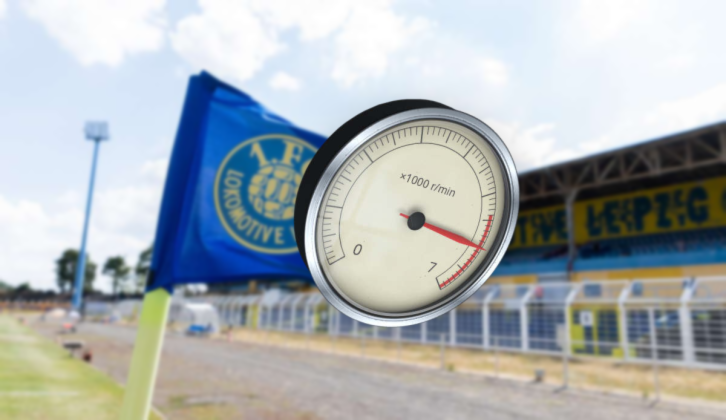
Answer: 6000 rpm
